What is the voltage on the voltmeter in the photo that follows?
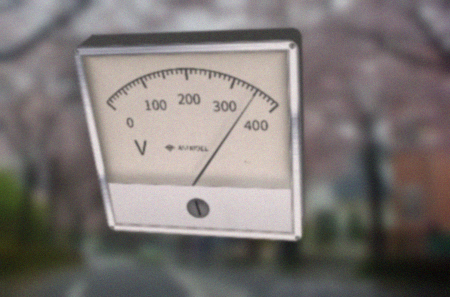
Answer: 350 V
